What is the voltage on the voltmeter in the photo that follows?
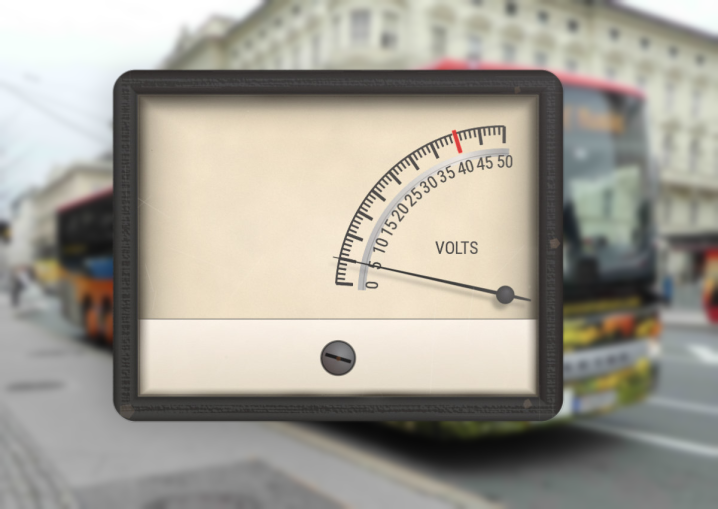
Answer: 5 V
